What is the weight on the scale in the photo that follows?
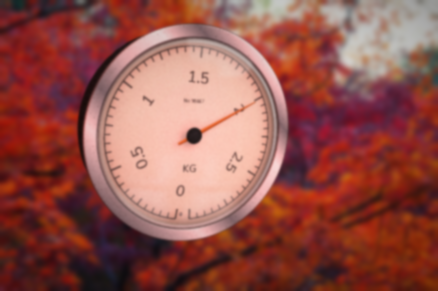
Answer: 2 kg
